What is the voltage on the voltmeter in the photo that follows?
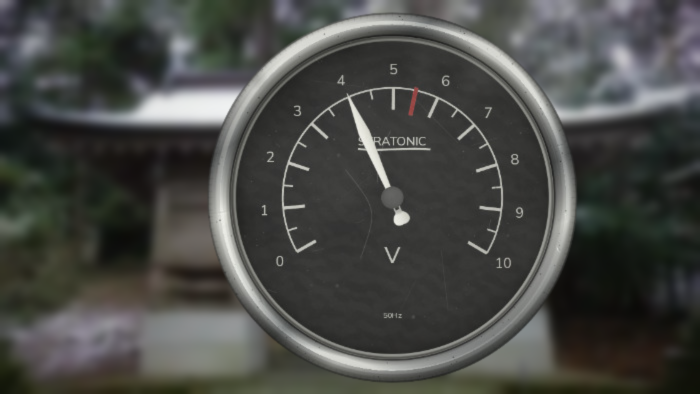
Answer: 4 V
